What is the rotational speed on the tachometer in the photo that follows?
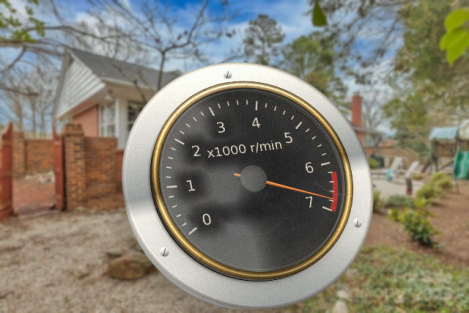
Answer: 6800 rpm
